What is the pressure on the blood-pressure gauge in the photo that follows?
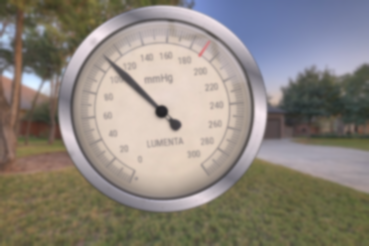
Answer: 110 mmHg
